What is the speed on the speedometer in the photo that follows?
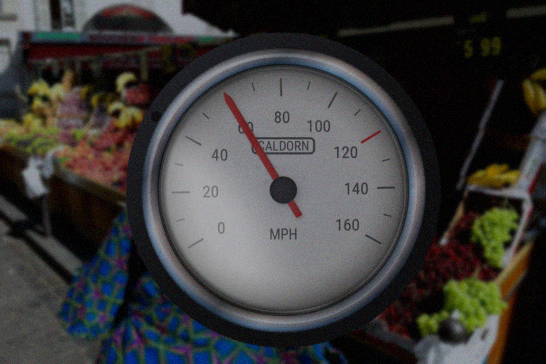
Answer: 60 mph
